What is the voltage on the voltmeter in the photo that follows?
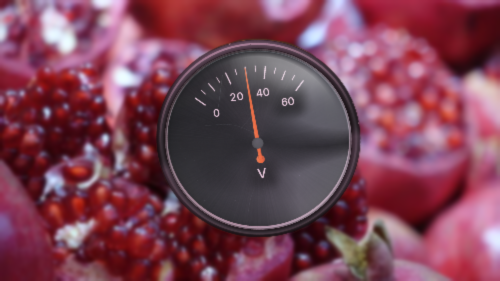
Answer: 30 V
